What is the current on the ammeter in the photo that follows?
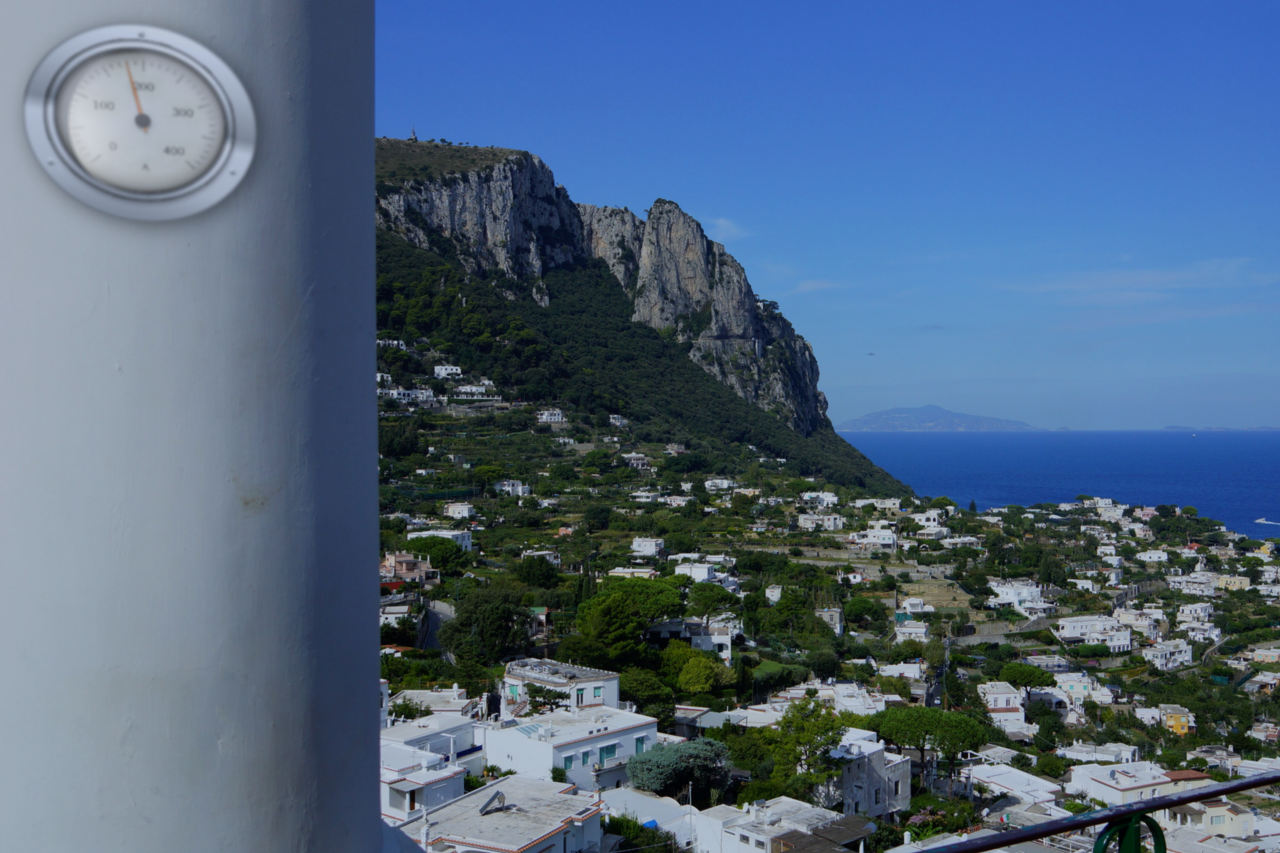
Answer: 180 A
